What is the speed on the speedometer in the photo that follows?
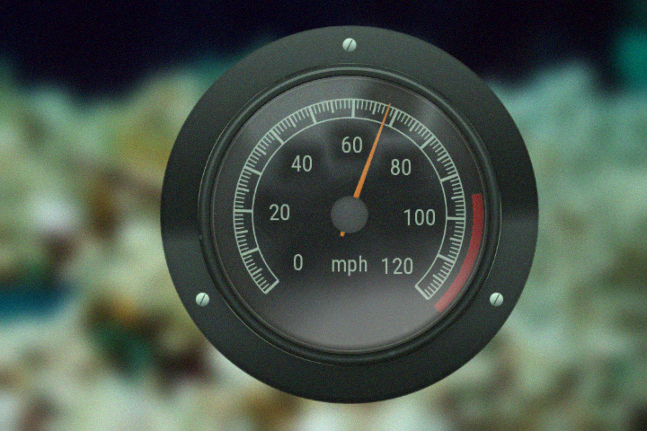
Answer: 68 mph
